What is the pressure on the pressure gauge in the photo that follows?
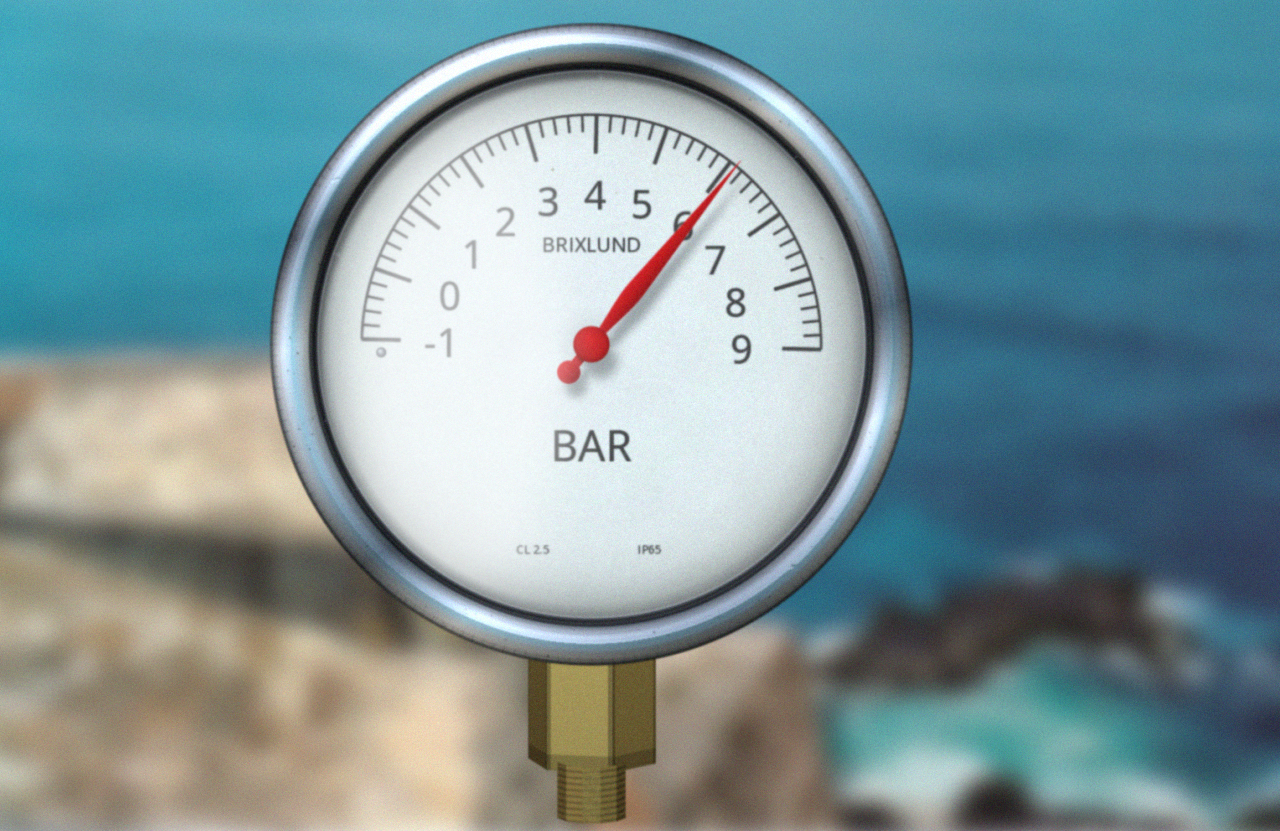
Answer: 6.1 bar
